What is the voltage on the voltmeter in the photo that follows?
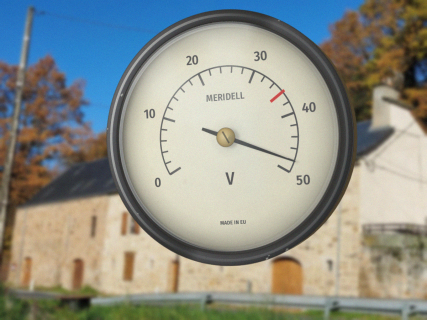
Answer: 48 V
